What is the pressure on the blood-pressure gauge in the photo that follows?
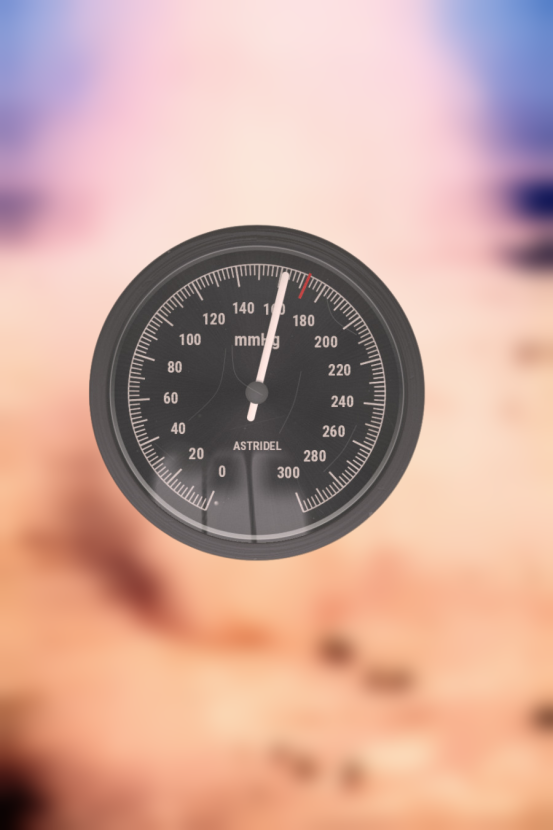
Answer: 162 mmHg
